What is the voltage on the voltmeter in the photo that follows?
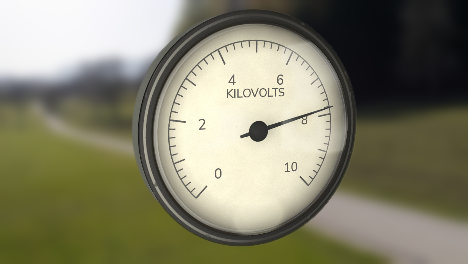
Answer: 7.8 kV
